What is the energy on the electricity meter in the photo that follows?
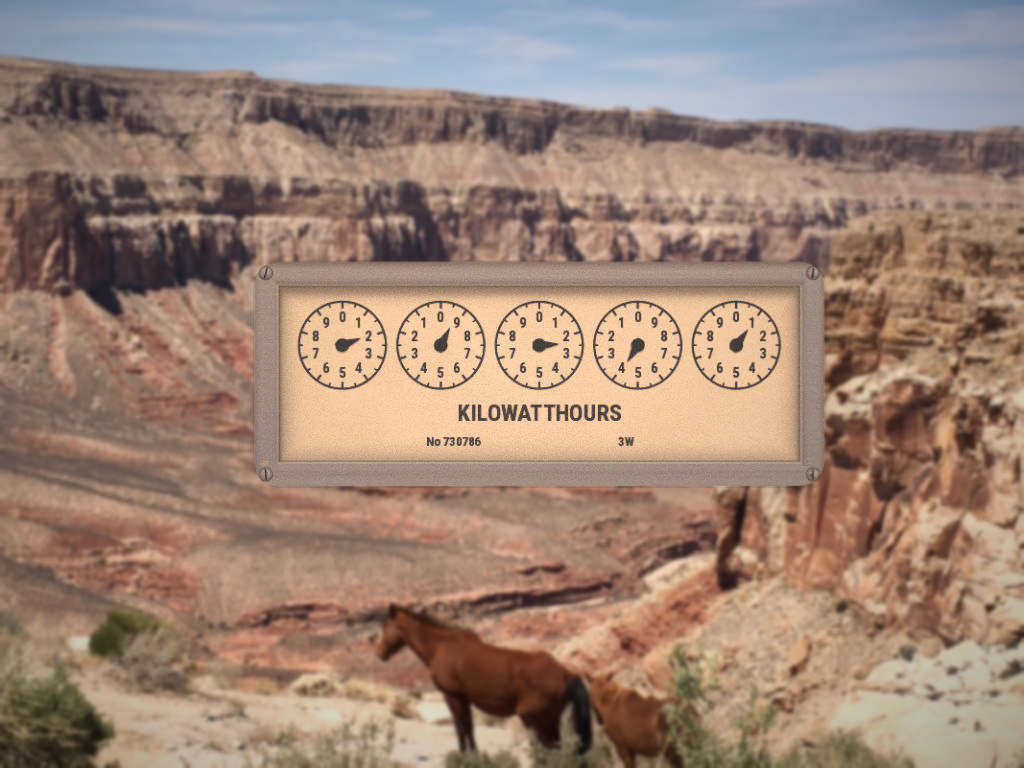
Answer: 19241 kWh
